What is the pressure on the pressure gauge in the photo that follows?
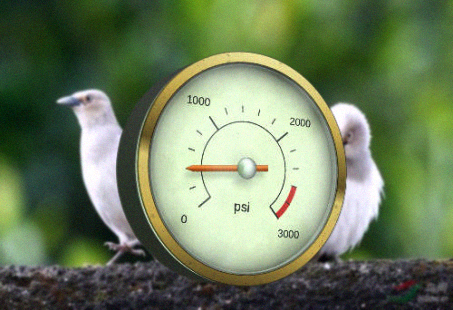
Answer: 400 psi
